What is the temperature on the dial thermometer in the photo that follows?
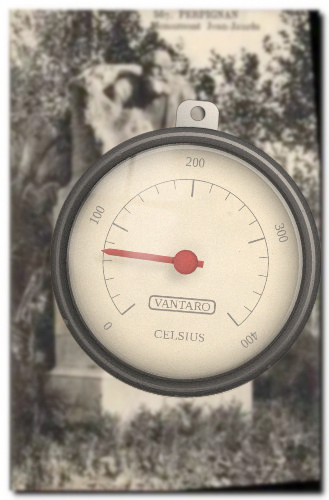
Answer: 70 °C
